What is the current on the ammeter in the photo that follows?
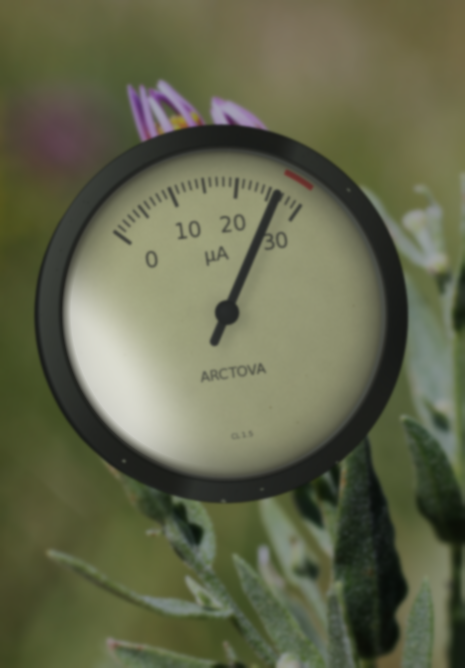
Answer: 26 µA
